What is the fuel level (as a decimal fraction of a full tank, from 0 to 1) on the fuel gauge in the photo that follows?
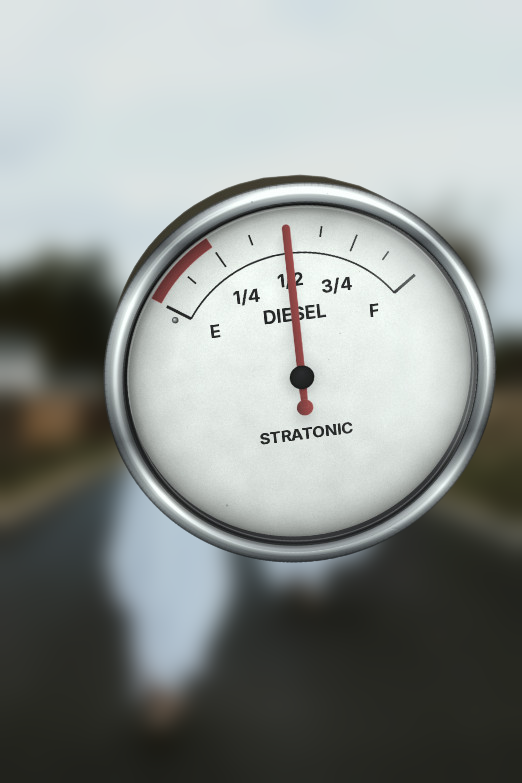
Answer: 0.5
